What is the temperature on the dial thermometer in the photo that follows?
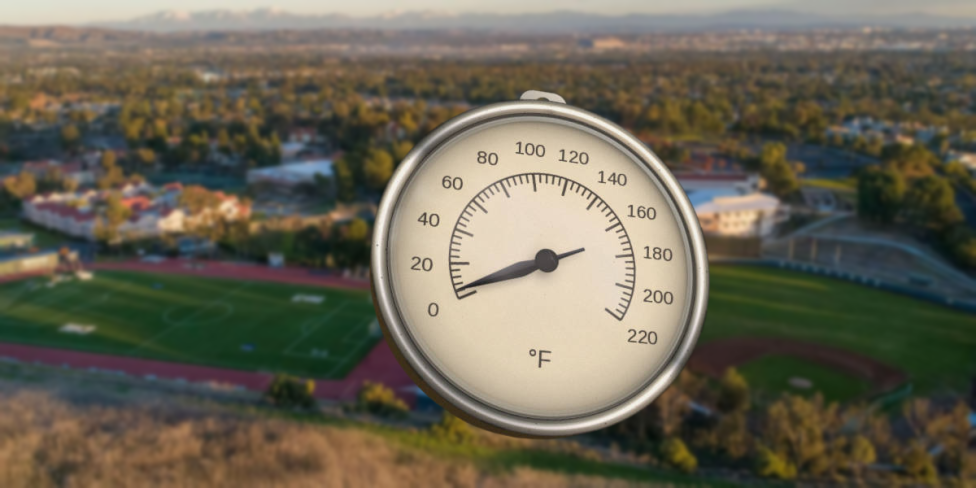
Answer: 4 °F
